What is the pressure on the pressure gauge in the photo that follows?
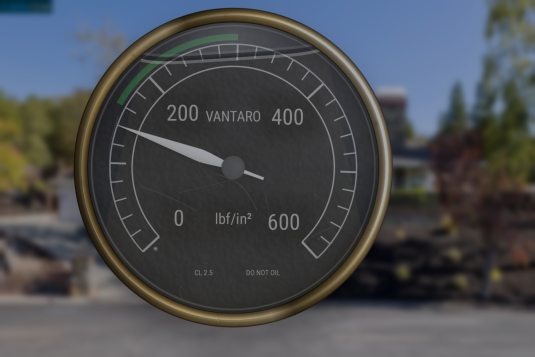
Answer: 140 psi
